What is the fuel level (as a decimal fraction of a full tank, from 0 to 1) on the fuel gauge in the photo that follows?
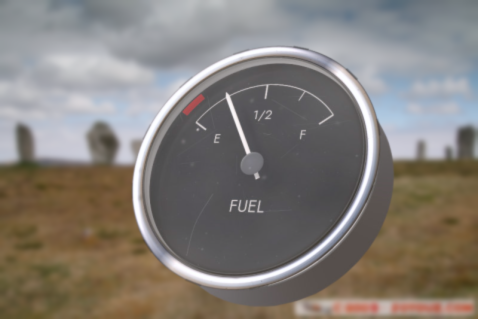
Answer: 0.25
